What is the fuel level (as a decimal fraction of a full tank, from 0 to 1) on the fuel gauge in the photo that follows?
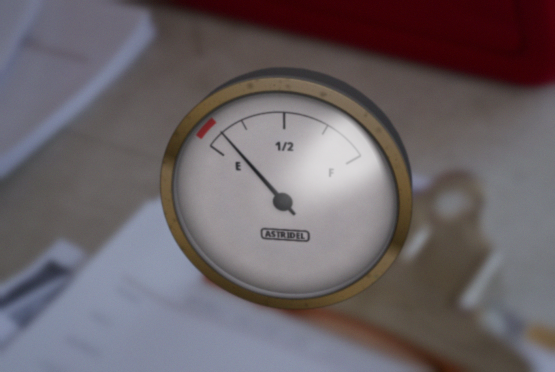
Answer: 0.125
